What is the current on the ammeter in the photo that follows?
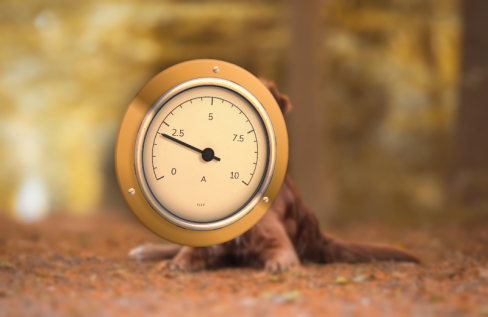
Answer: 2 A
